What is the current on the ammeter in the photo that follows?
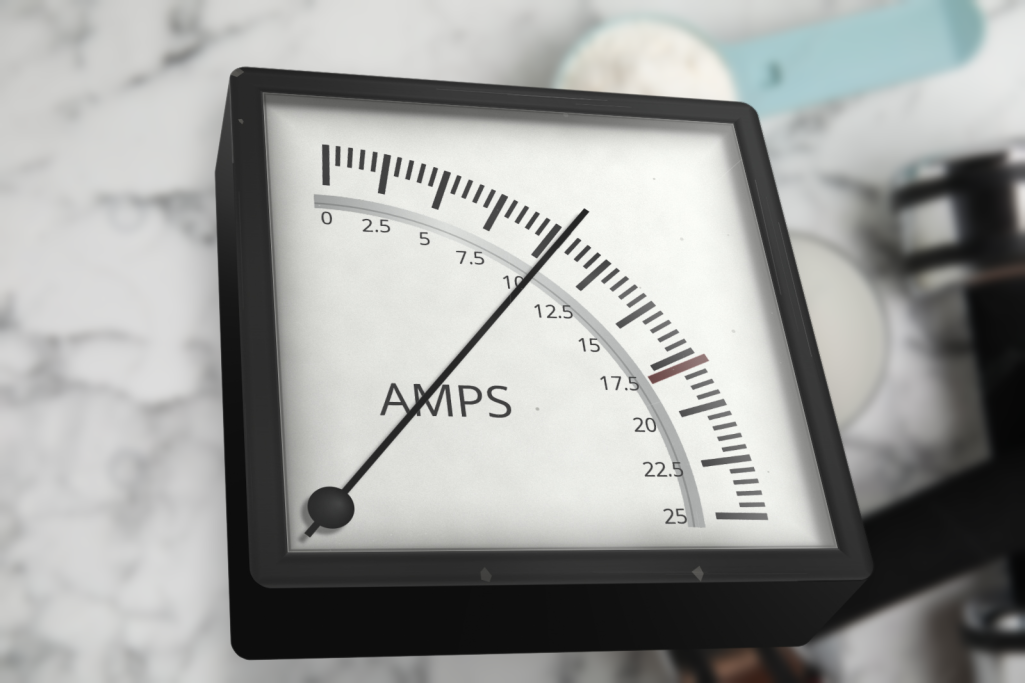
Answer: 10.5 A
